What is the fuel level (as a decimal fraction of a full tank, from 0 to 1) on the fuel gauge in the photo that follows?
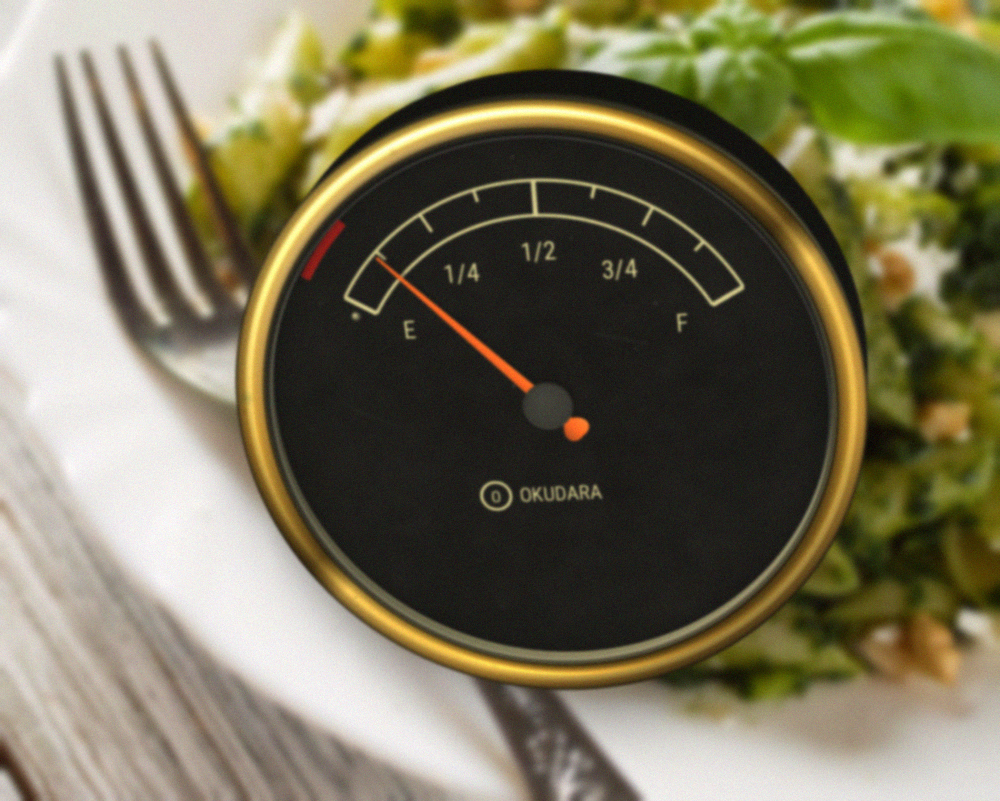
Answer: 0.125
